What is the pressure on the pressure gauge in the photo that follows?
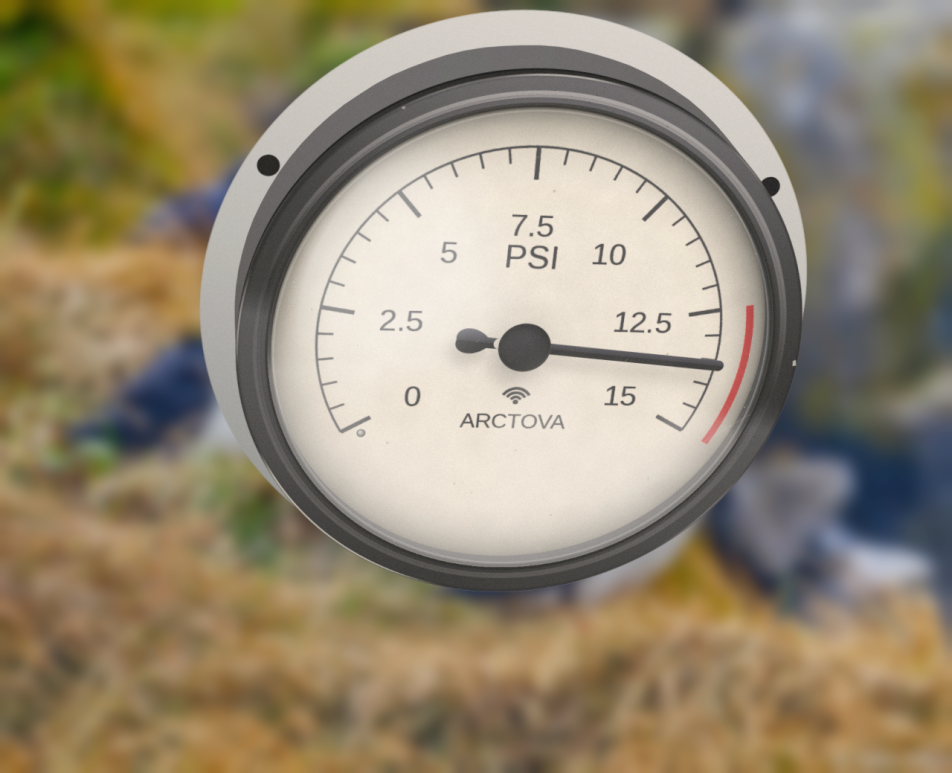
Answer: 13.5 psi
